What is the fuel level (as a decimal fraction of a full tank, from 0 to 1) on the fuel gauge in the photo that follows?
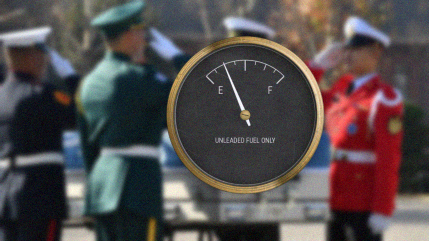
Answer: 0.25
